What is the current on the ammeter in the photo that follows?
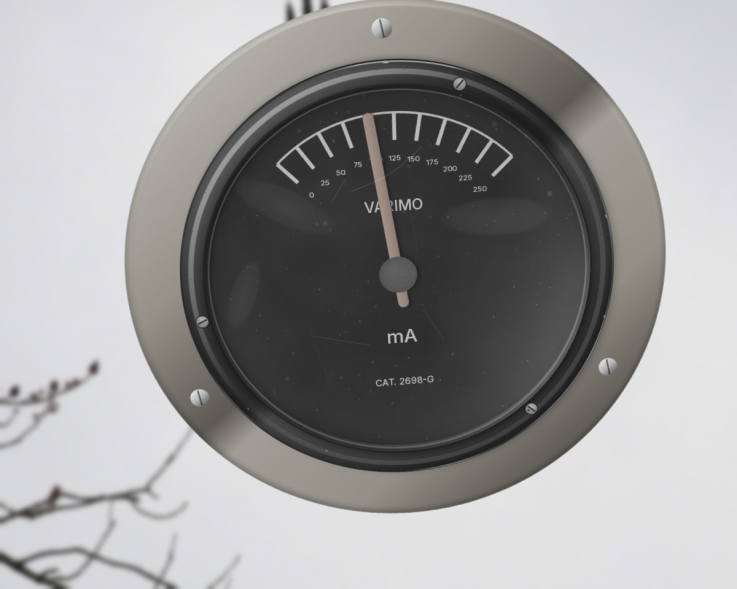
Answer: 100 mA
